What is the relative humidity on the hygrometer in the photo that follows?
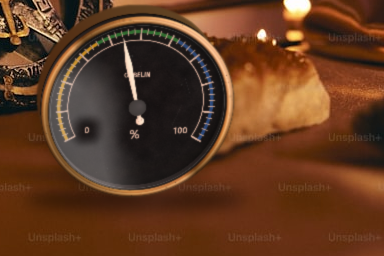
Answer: 44 %
